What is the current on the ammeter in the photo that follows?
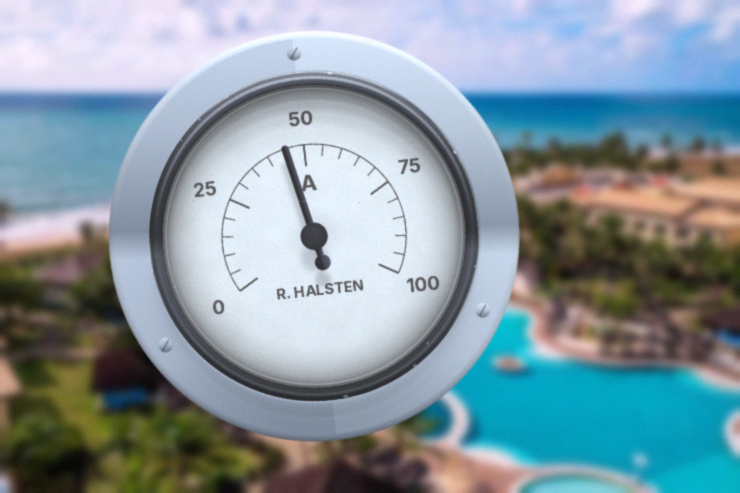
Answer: 45 A
